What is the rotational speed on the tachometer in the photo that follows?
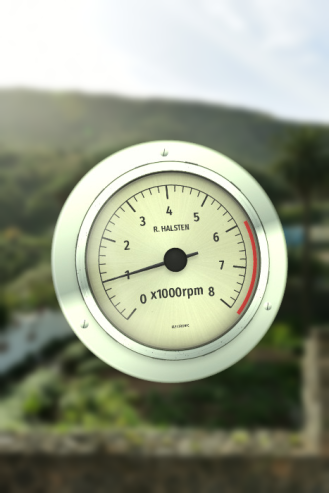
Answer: 1000 rpm
